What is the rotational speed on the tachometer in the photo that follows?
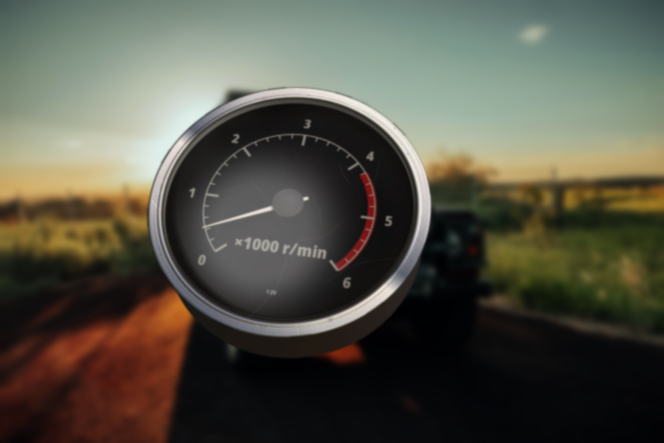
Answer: 400 rpm
